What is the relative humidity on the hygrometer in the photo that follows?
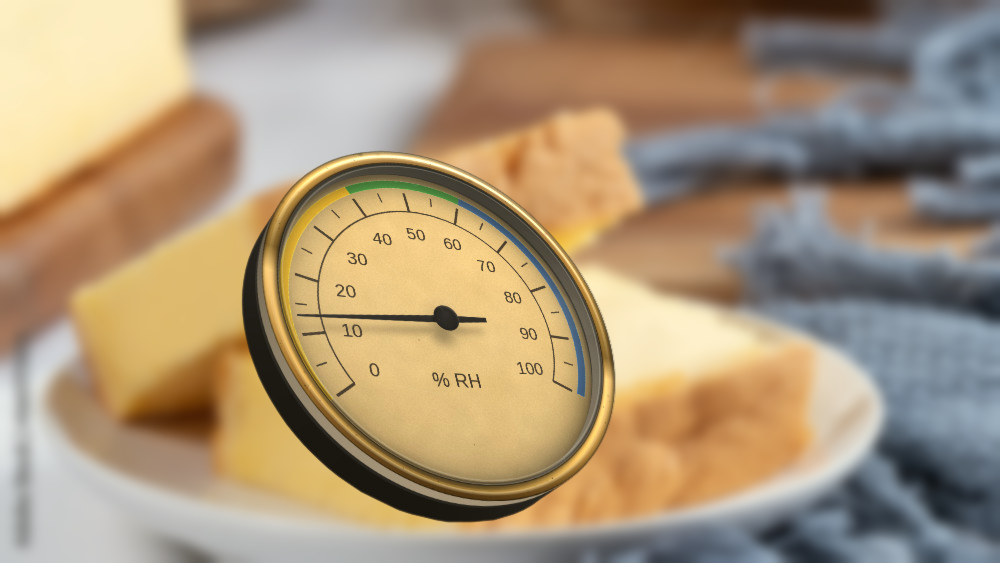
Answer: 12.5 %
